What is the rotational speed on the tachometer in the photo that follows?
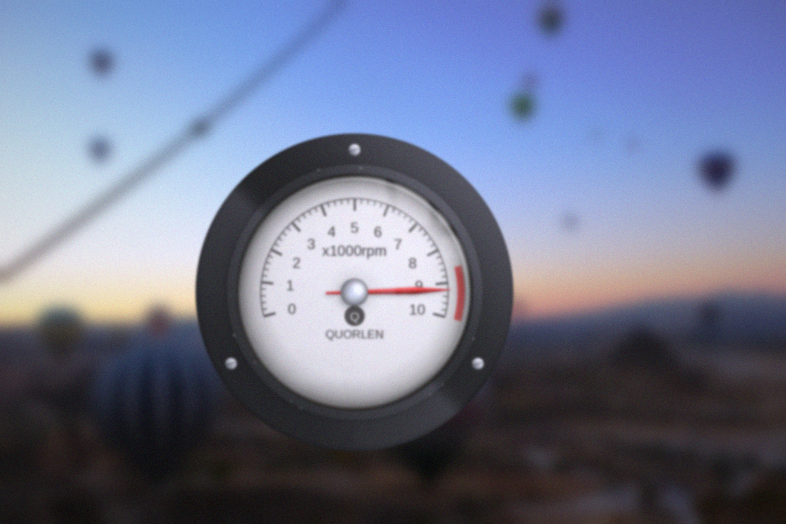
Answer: 9200 rpm
